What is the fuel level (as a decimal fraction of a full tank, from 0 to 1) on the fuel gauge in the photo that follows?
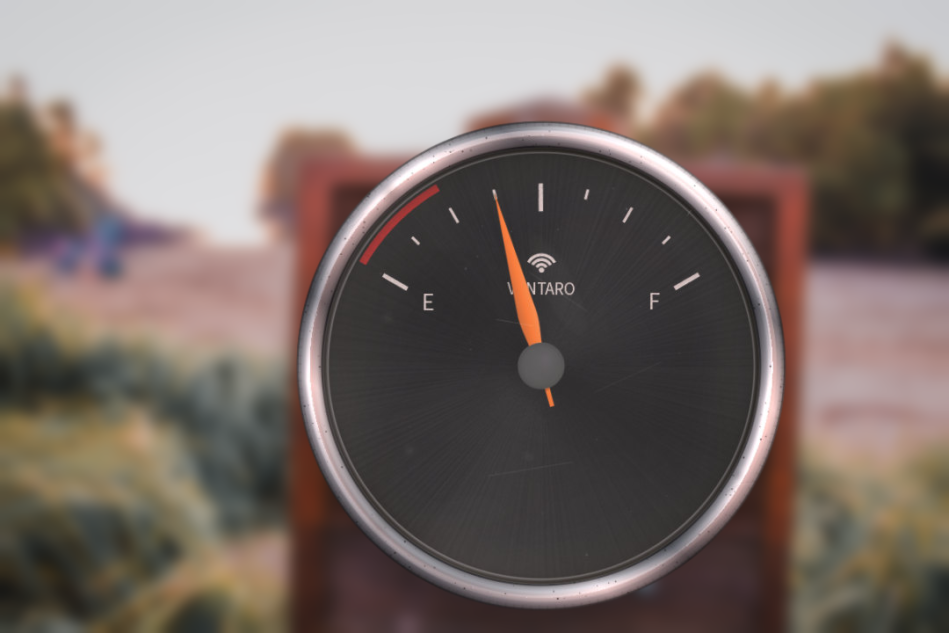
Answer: 0.375
